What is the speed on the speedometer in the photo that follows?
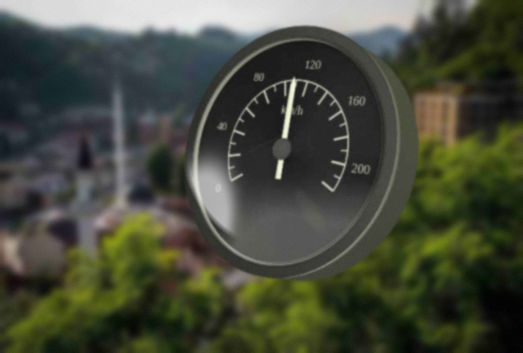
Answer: 110 km/h
